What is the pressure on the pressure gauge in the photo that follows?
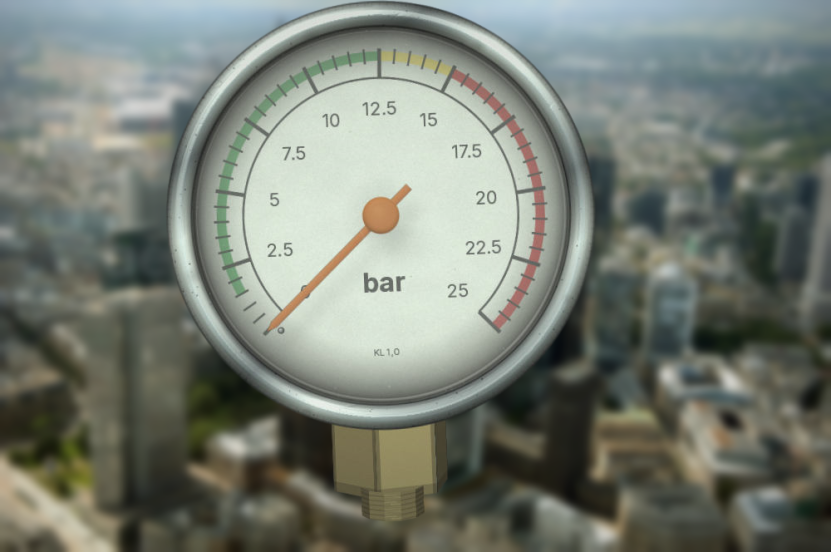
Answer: 0 bar
